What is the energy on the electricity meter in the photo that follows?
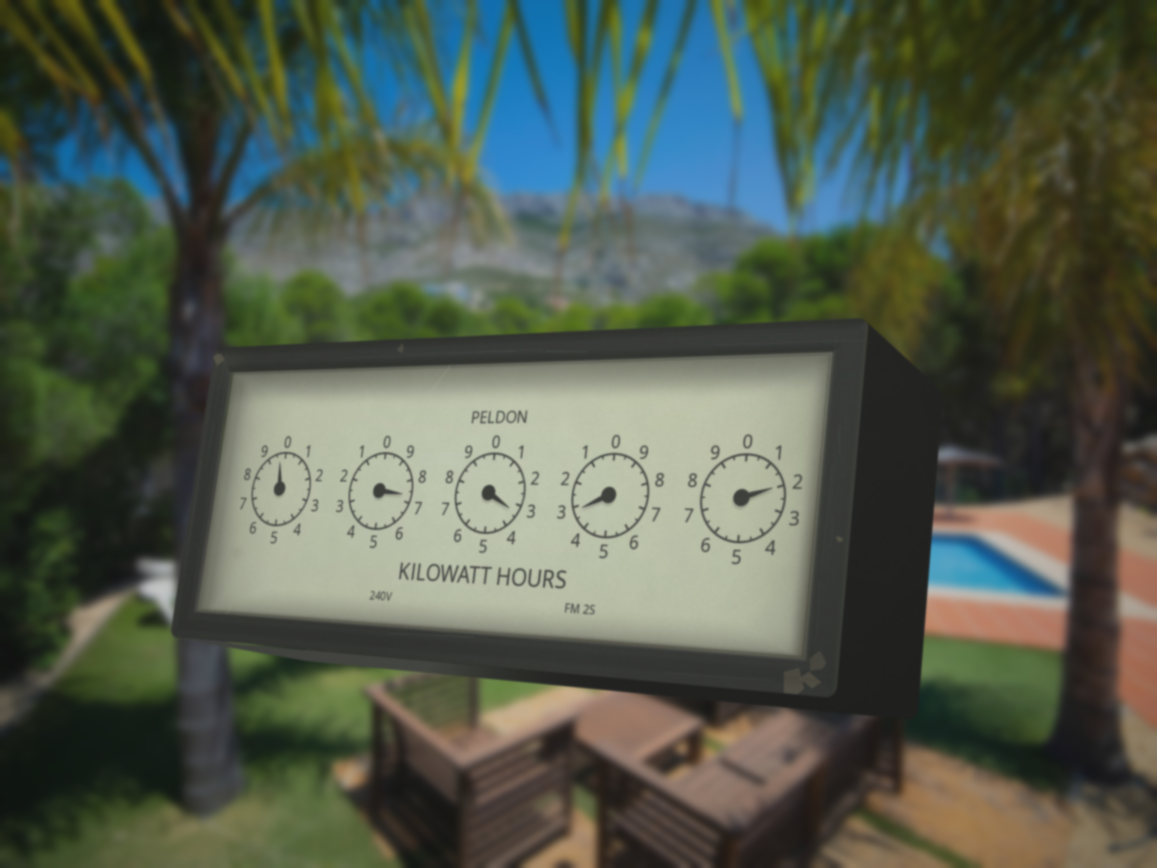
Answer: 97332 kWh
